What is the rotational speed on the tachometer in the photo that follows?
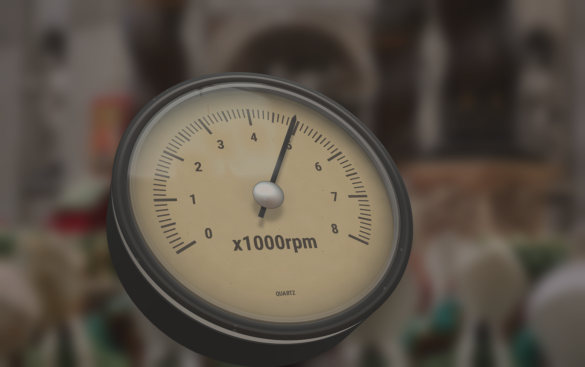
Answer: 4900 rpm
